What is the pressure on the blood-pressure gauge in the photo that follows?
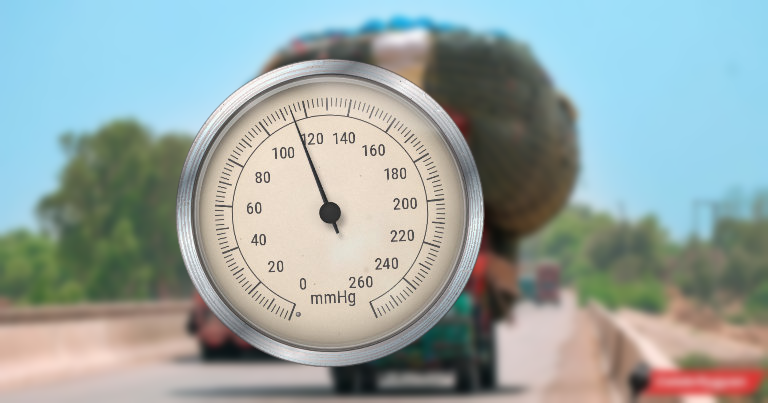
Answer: 114 mmHg
